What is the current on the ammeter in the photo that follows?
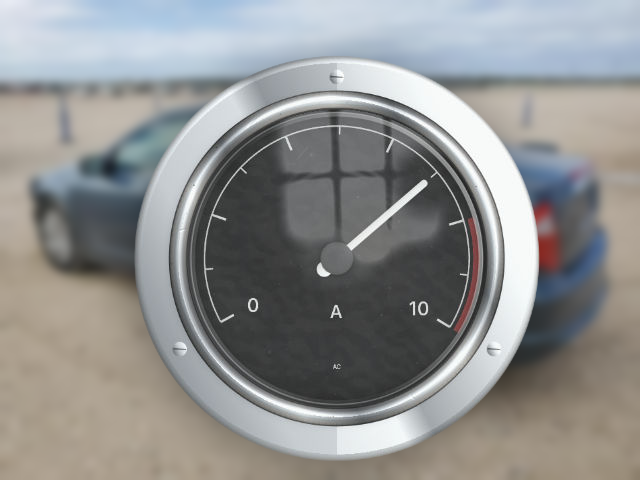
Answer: 7 A
